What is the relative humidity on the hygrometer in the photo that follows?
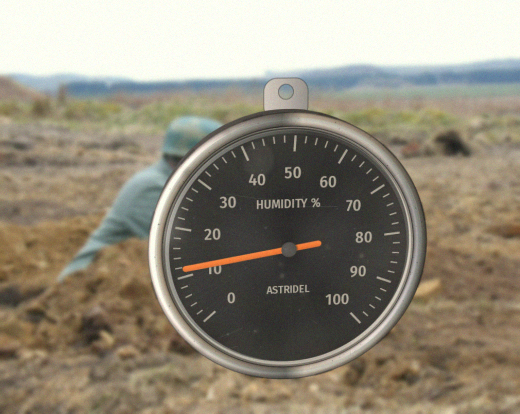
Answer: 12 %
